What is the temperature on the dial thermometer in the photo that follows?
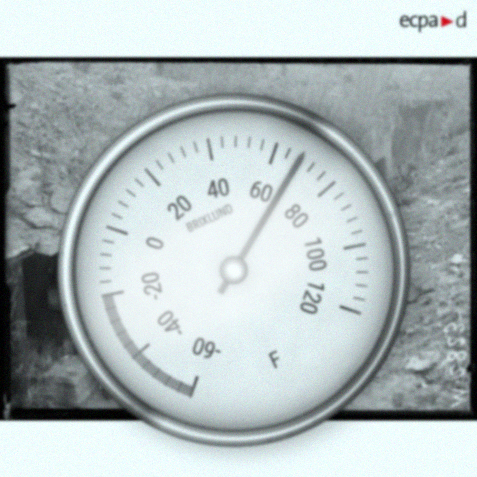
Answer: 68 °F
